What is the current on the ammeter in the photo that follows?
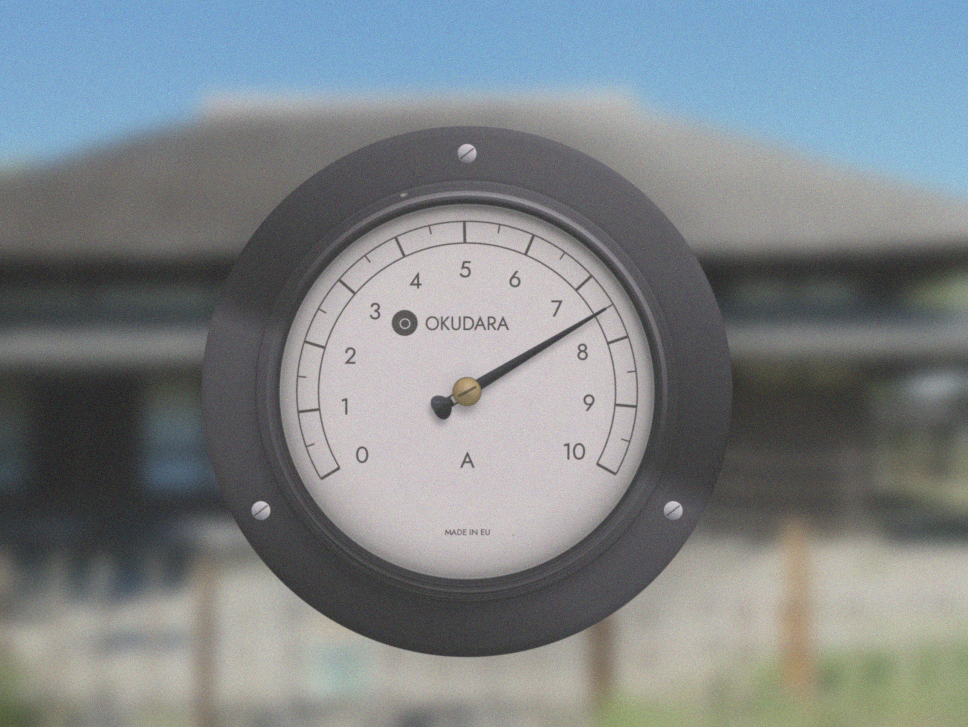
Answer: 7.5 A
